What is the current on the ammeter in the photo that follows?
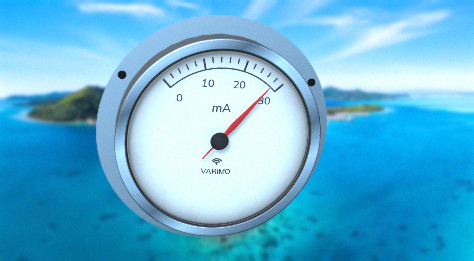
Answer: 28 mA
